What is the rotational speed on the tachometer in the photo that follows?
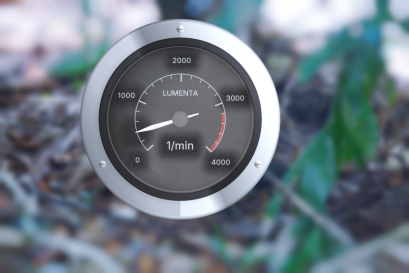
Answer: 400 rpm
